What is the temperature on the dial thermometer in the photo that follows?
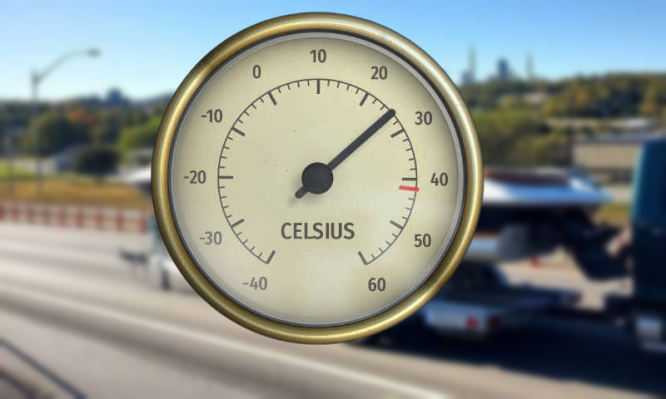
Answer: 26 °C
